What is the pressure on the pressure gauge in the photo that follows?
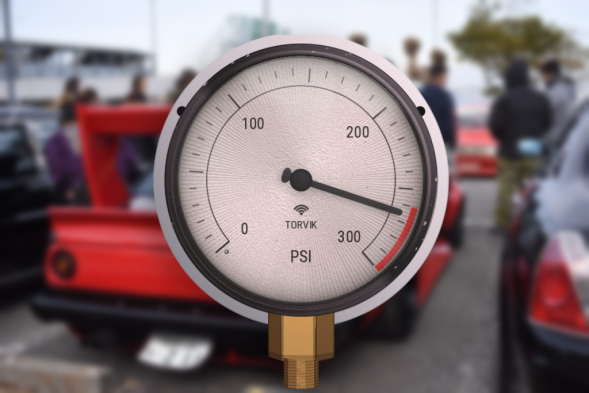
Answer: 265 psi
